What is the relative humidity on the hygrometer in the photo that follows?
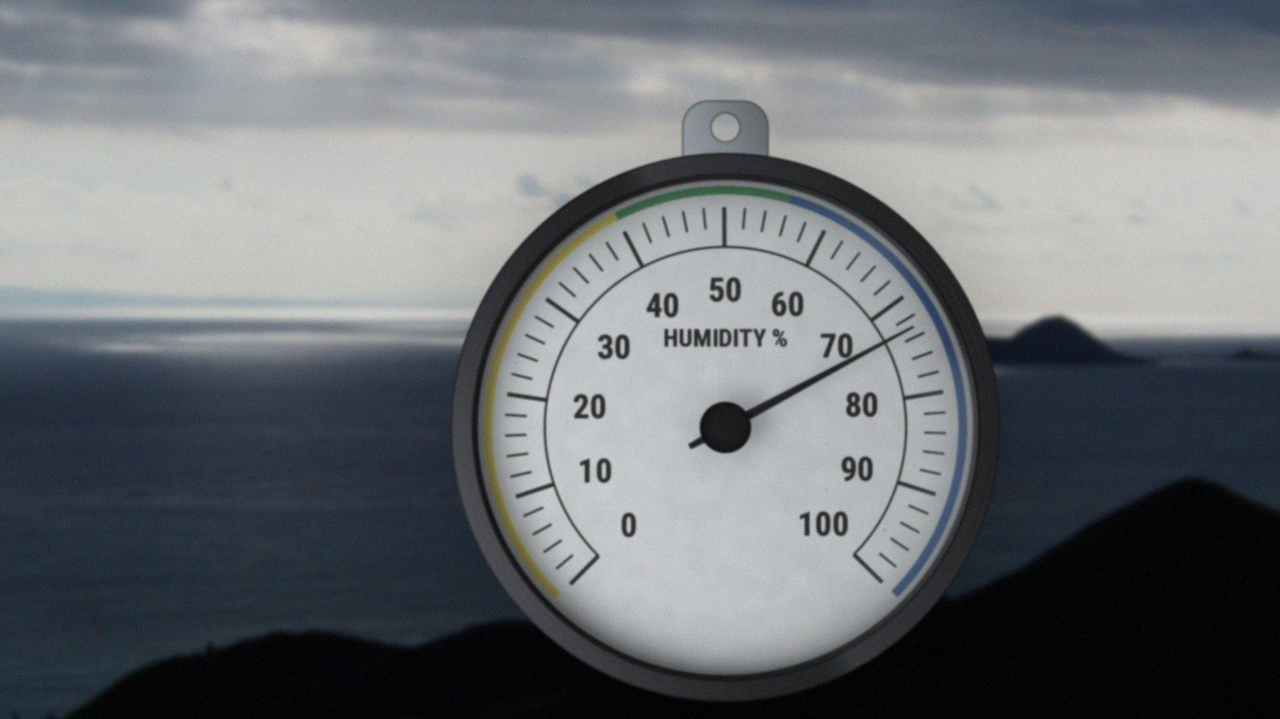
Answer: 73 %
